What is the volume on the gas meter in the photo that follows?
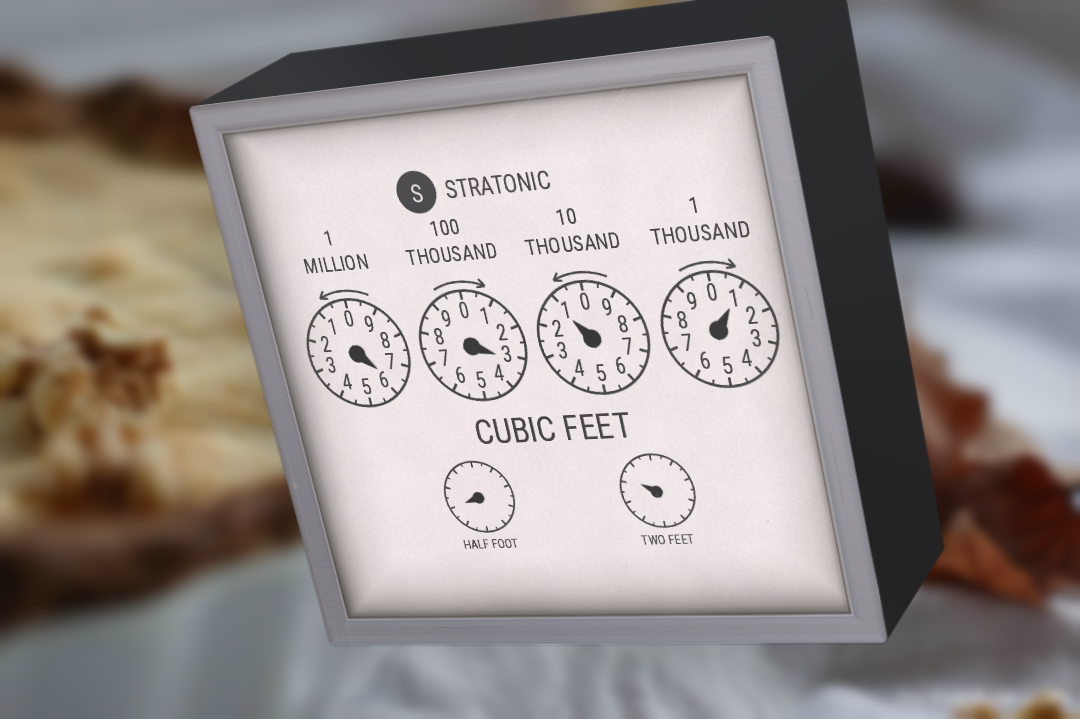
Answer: 631100 ft³
